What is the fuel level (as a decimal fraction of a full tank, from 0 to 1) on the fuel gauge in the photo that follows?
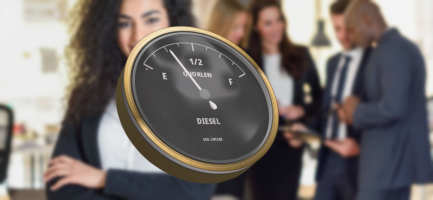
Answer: 0.25
